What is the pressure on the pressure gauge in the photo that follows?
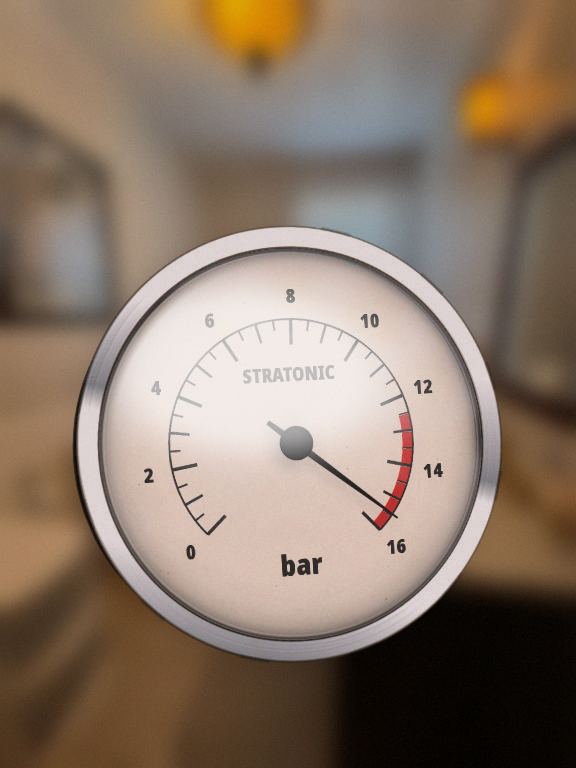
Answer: 15.5 bar
